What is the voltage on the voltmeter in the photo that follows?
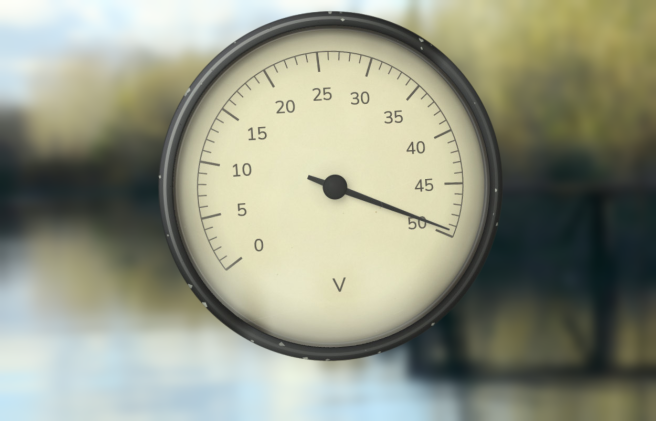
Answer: 49.5 V
